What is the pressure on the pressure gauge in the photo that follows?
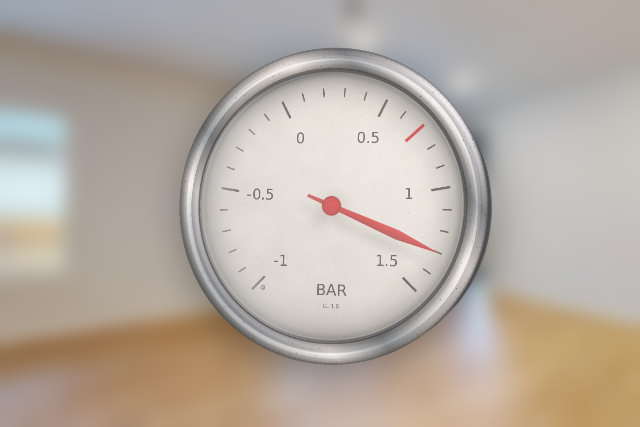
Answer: 1.3 bar
